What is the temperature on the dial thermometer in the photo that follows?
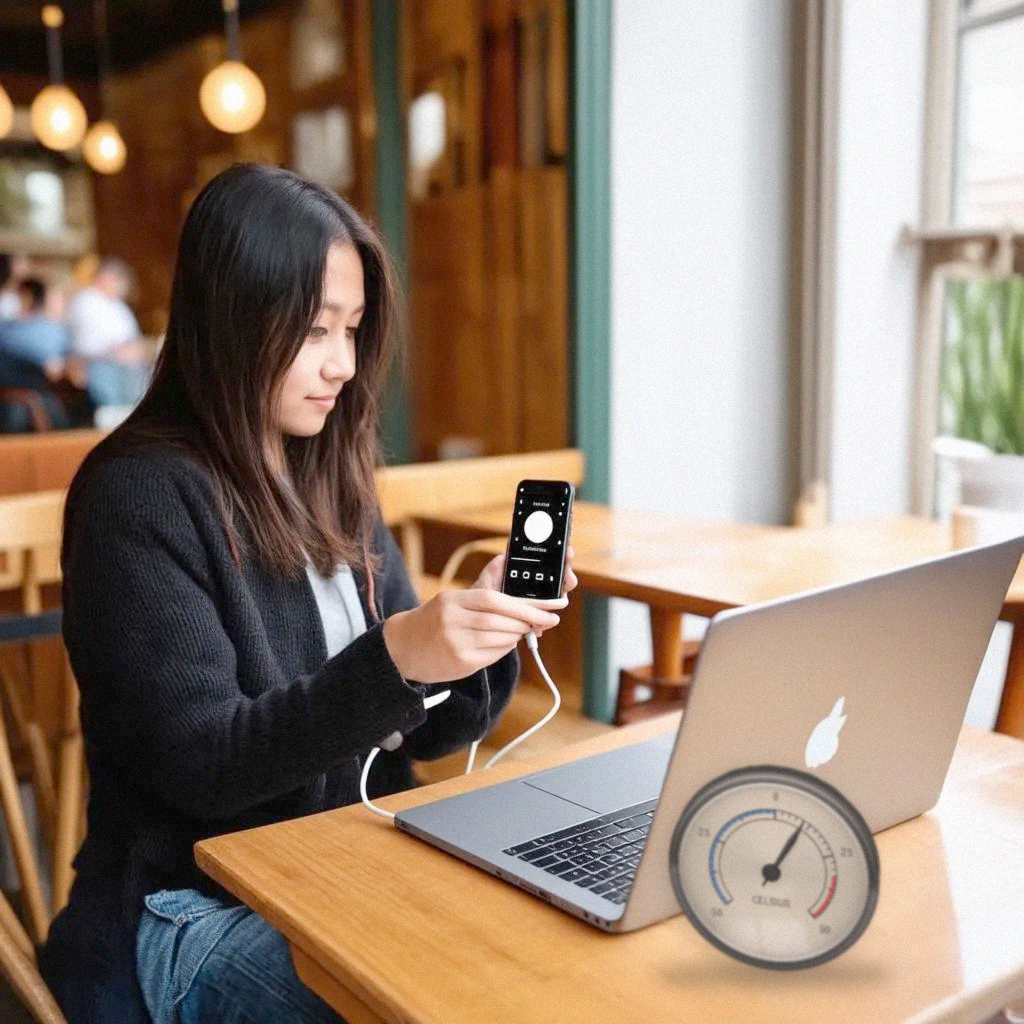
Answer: 10 °C
